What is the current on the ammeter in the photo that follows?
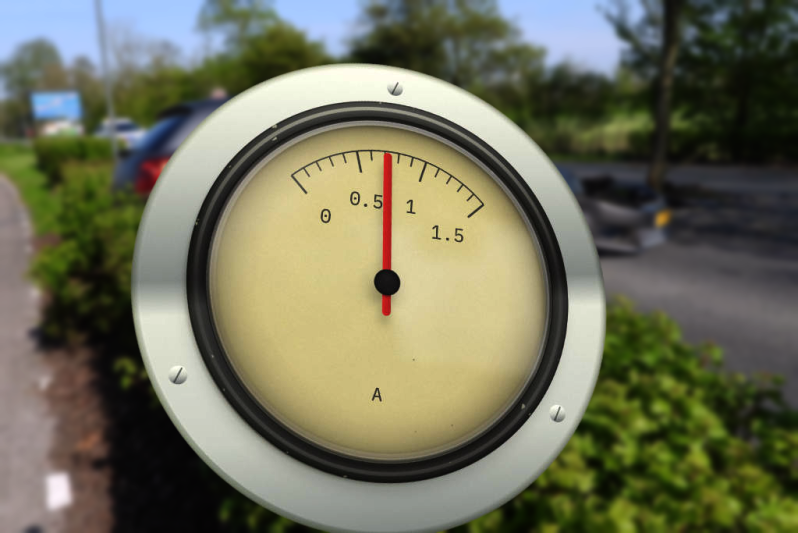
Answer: 0.7 A
